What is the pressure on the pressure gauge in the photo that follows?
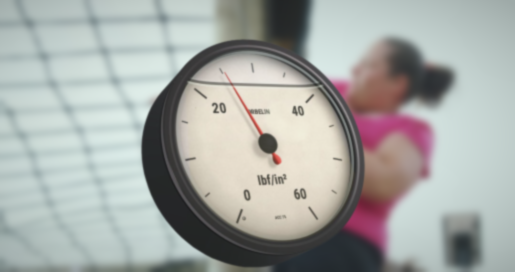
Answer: 25 psi
